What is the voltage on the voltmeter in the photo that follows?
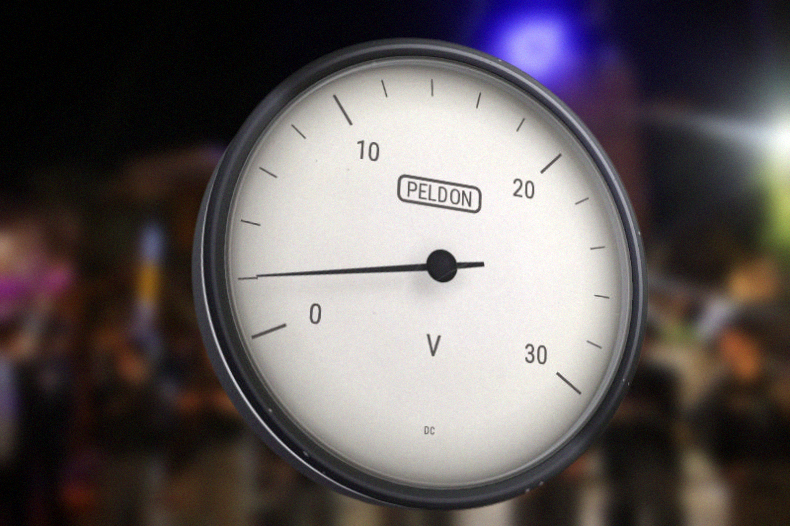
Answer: 2 V
